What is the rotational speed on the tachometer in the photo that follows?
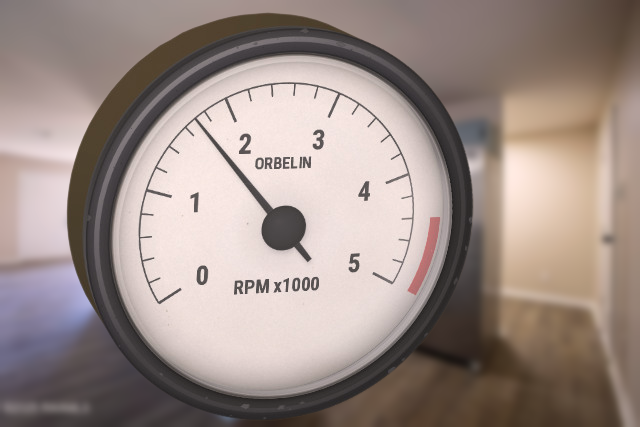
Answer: 1700 rpm
